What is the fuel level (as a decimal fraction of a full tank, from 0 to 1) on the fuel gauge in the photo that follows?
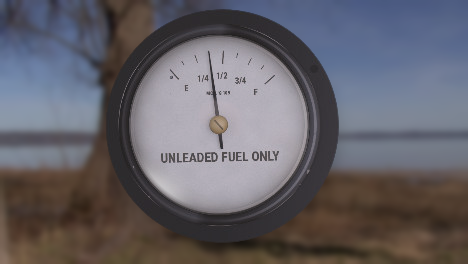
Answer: 0.375
